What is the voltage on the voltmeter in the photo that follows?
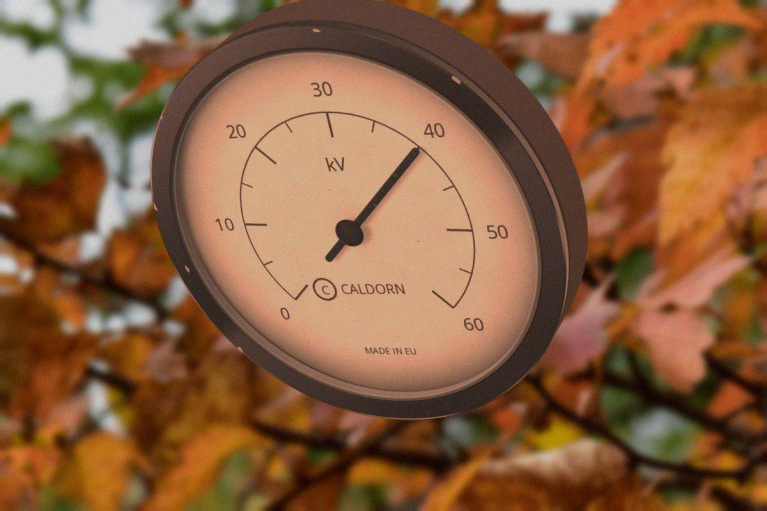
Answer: 40 kV
